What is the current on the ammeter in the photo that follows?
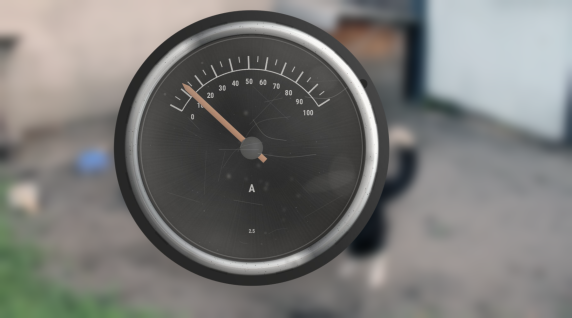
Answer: 12.5 A
